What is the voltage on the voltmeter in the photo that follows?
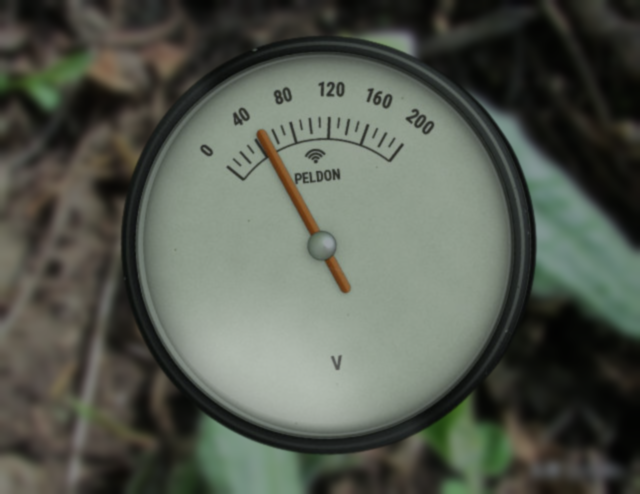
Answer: 50 V
